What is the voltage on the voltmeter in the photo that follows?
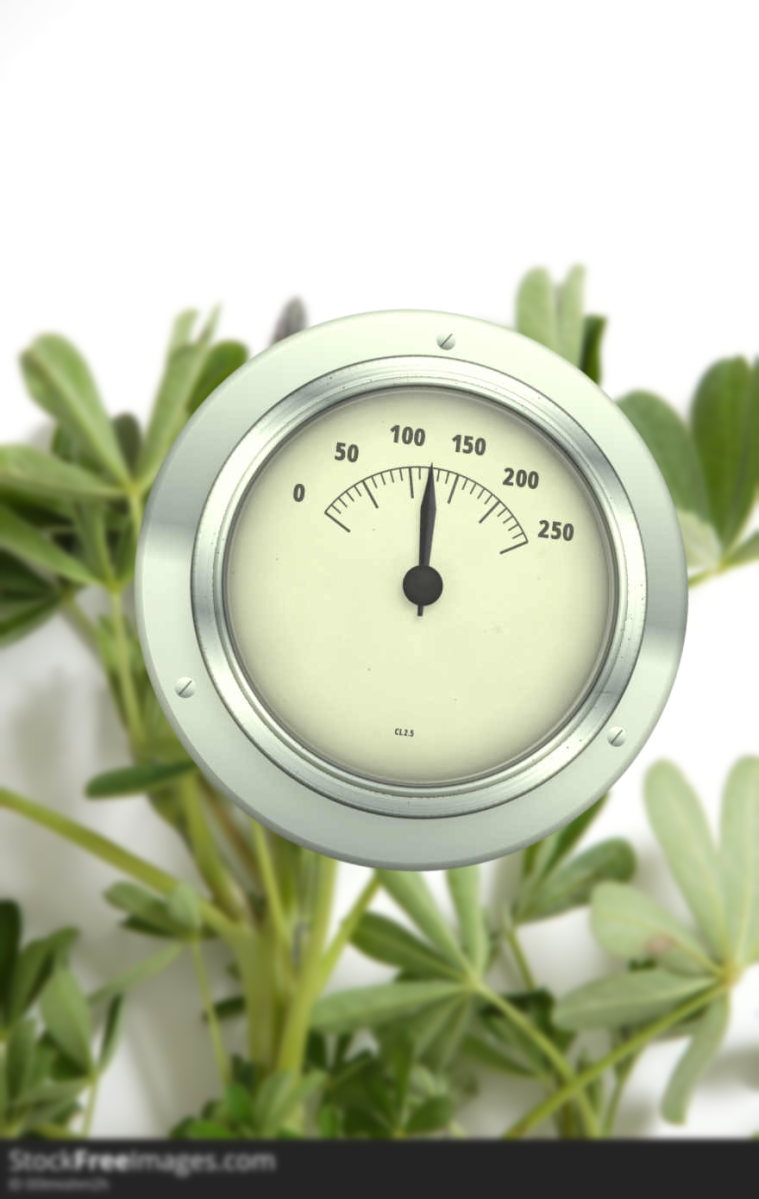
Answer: 120 V
